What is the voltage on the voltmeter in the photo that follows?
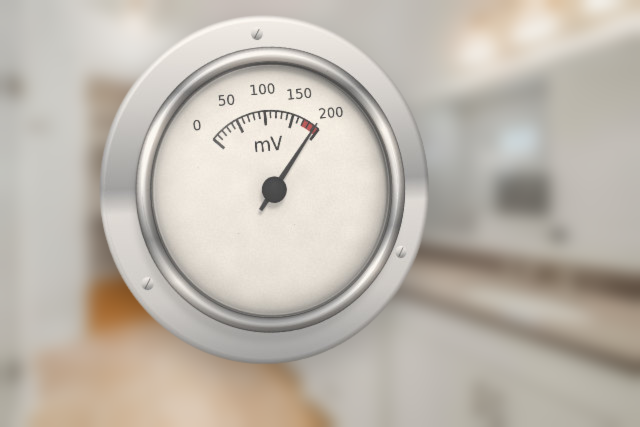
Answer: 190 mV
